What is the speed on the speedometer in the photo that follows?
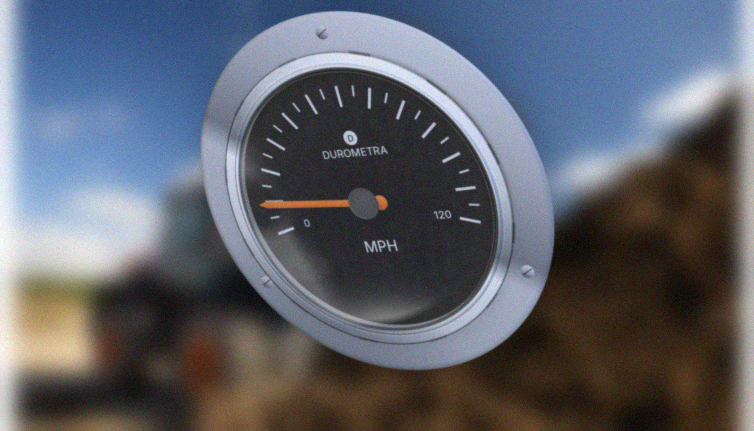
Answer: 10 mph
